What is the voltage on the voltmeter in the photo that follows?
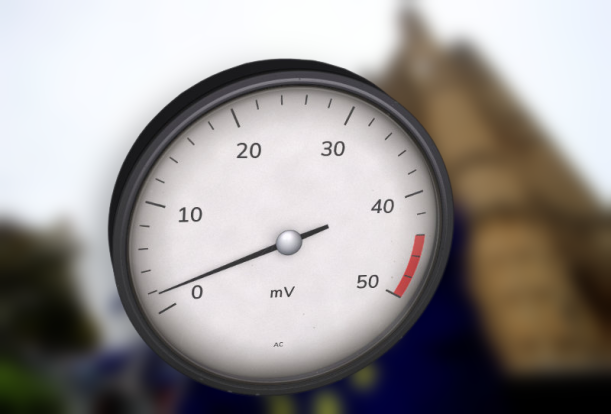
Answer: 2 mV
